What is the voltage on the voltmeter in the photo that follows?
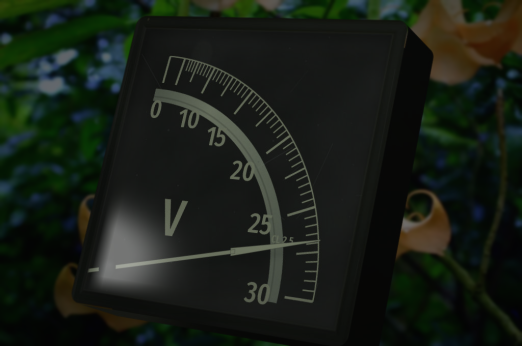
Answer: 27 V
